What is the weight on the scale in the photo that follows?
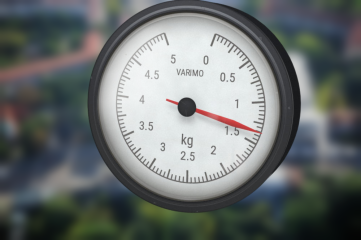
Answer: 1.35 kg
